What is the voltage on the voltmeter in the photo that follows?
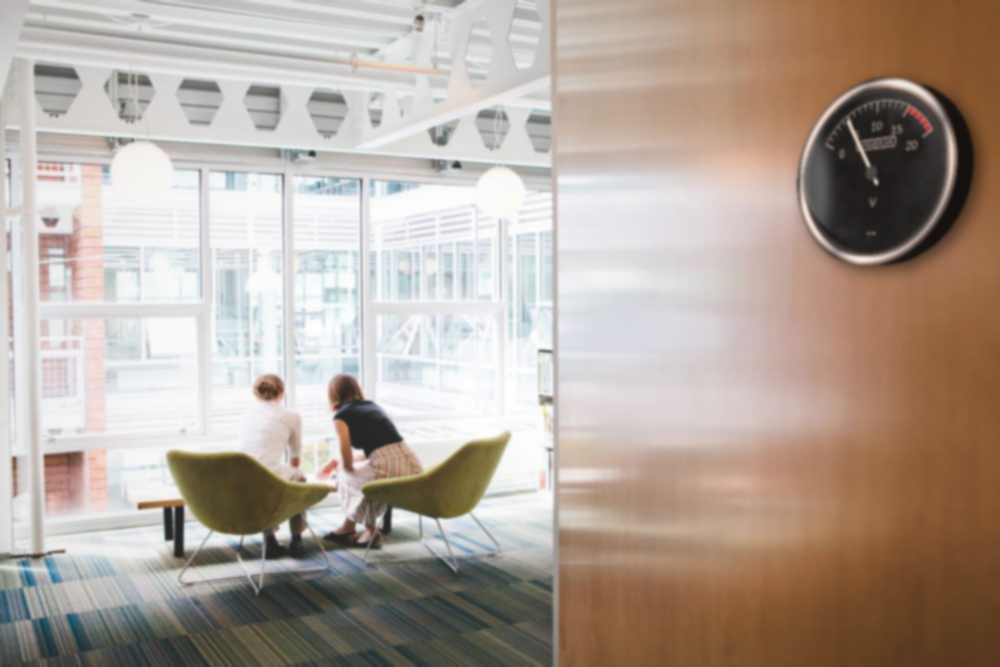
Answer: 5 V
